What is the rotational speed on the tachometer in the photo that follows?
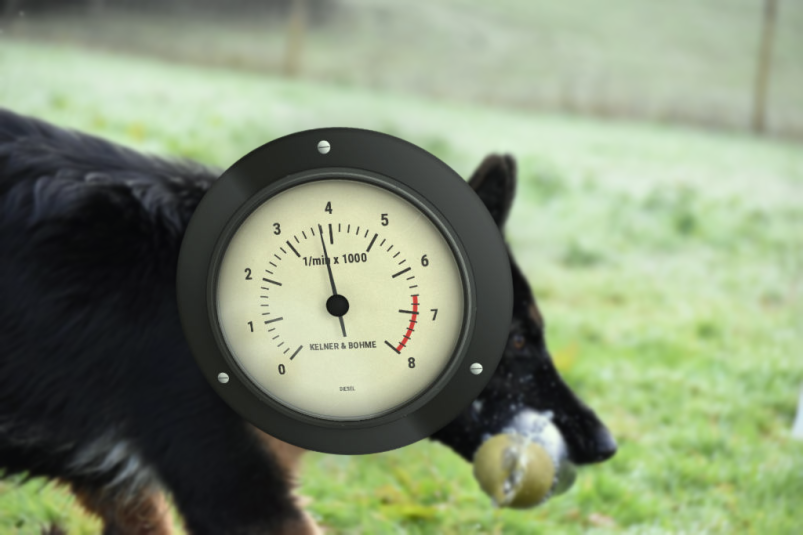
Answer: 3800 rpm
